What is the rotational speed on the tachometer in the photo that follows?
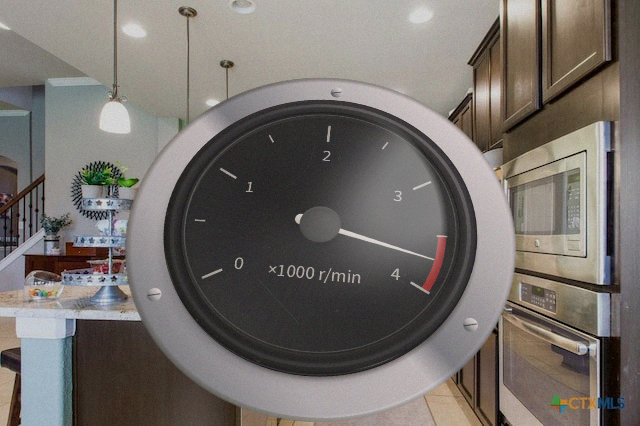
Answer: 3750 rpm
